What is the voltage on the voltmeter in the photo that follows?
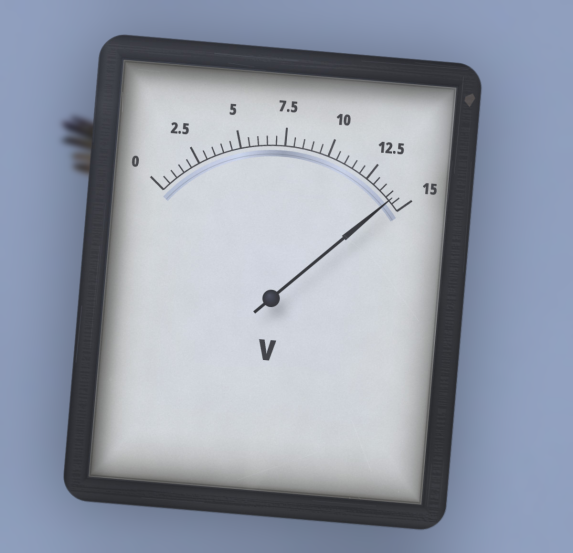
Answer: 14.25 V
